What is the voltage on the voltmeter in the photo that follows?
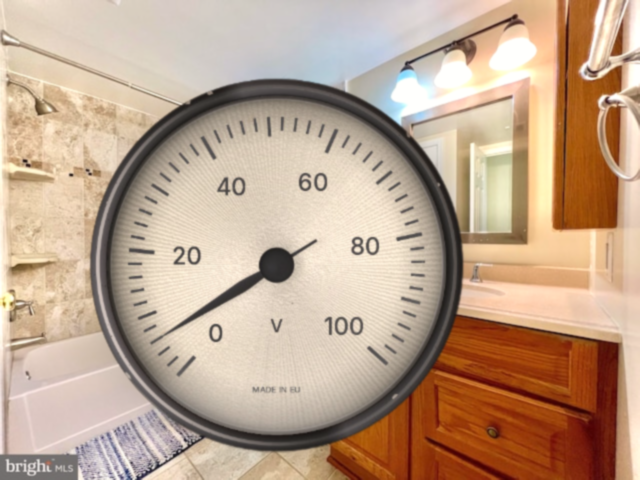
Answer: 6 V
